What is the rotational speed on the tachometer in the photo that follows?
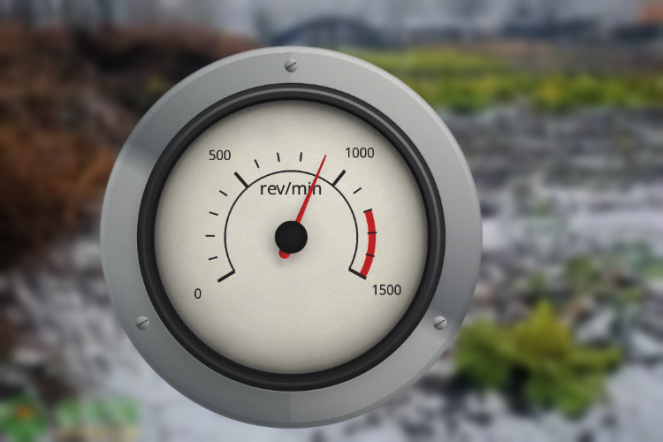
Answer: 900 rpm
